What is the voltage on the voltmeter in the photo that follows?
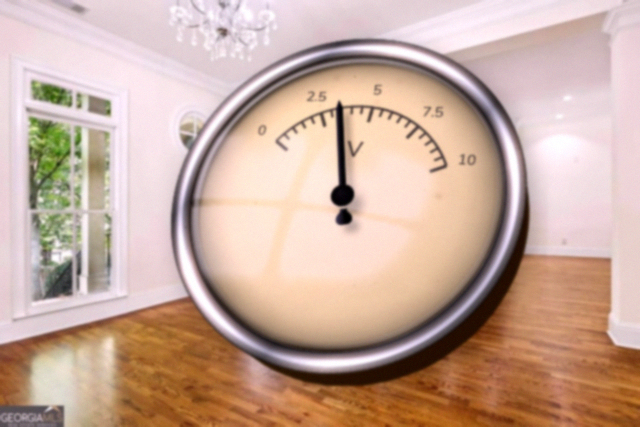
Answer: 3.5 V
